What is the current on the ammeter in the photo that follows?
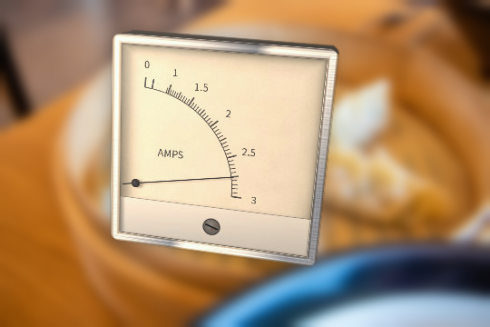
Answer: 2.75 A
